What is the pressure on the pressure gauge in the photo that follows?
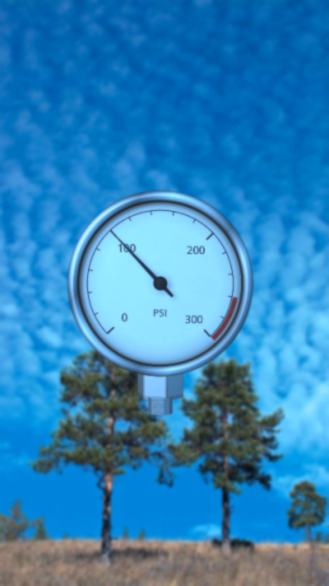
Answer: 100 psi
